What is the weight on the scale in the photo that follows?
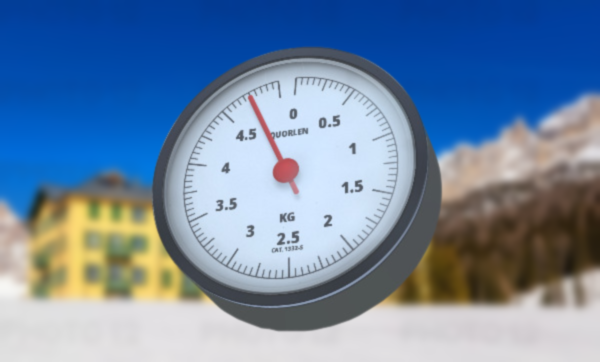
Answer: 4.75 kg
